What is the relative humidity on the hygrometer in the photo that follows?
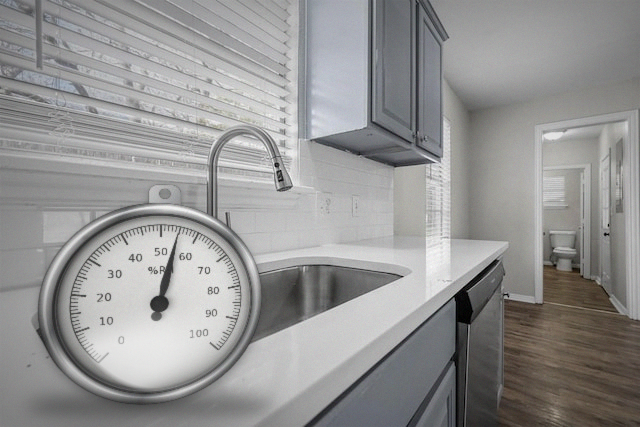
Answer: 55 %
